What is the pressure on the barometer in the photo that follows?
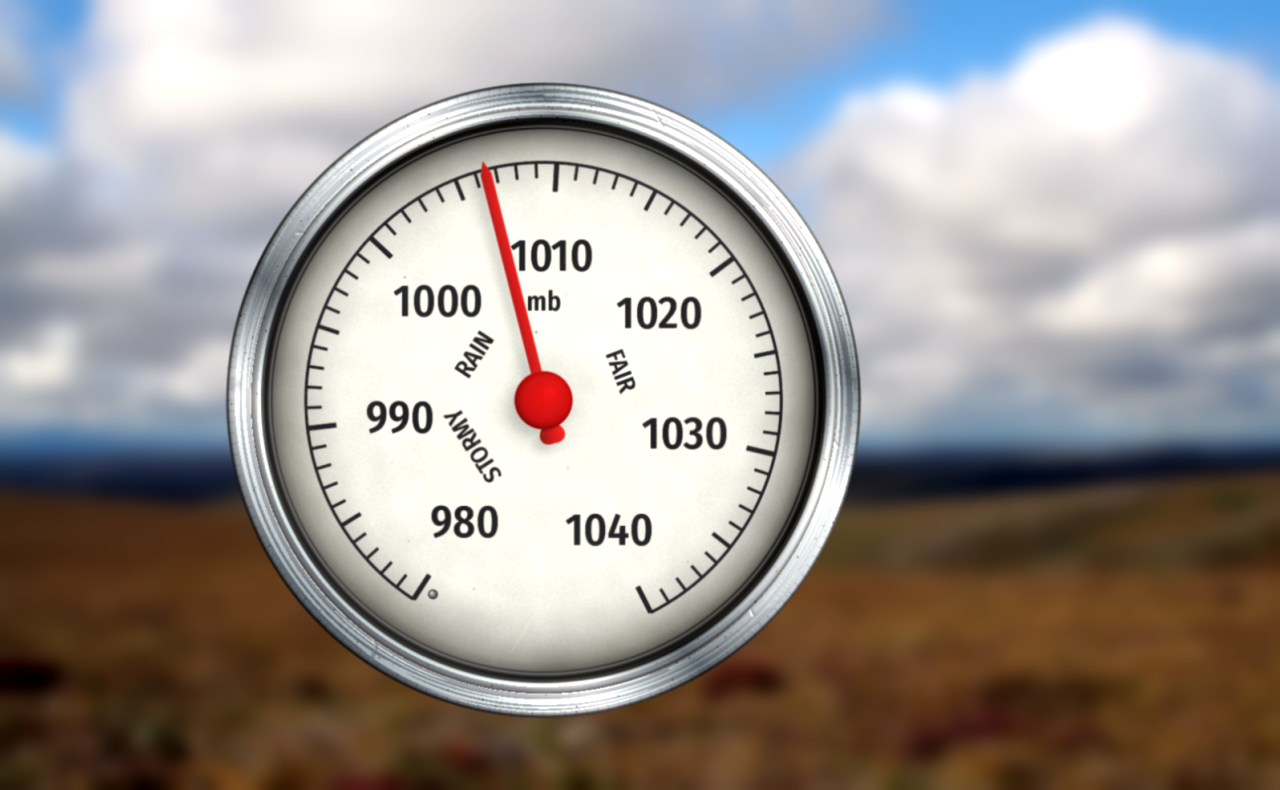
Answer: 1006.5 mbar
